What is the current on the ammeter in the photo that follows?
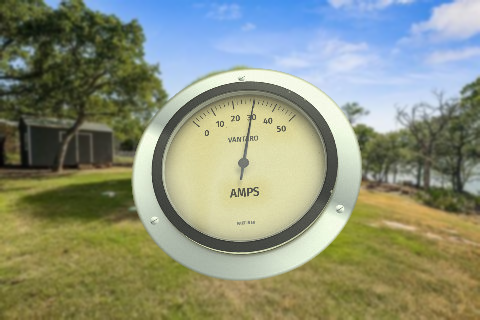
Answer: 30 A
